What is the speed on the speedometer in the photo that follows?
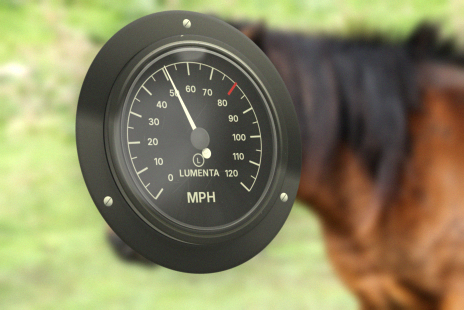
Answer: 50 mph
